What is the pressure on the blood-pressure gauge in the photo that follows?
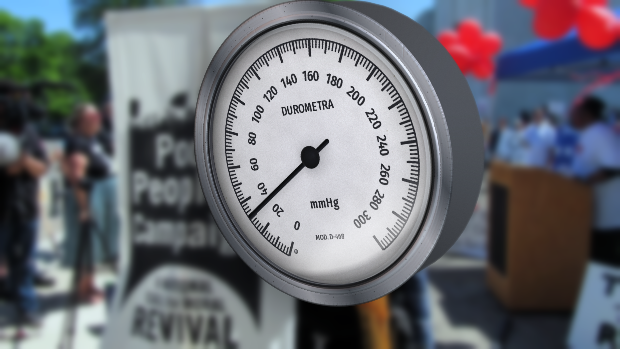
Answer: 30 mmHg
